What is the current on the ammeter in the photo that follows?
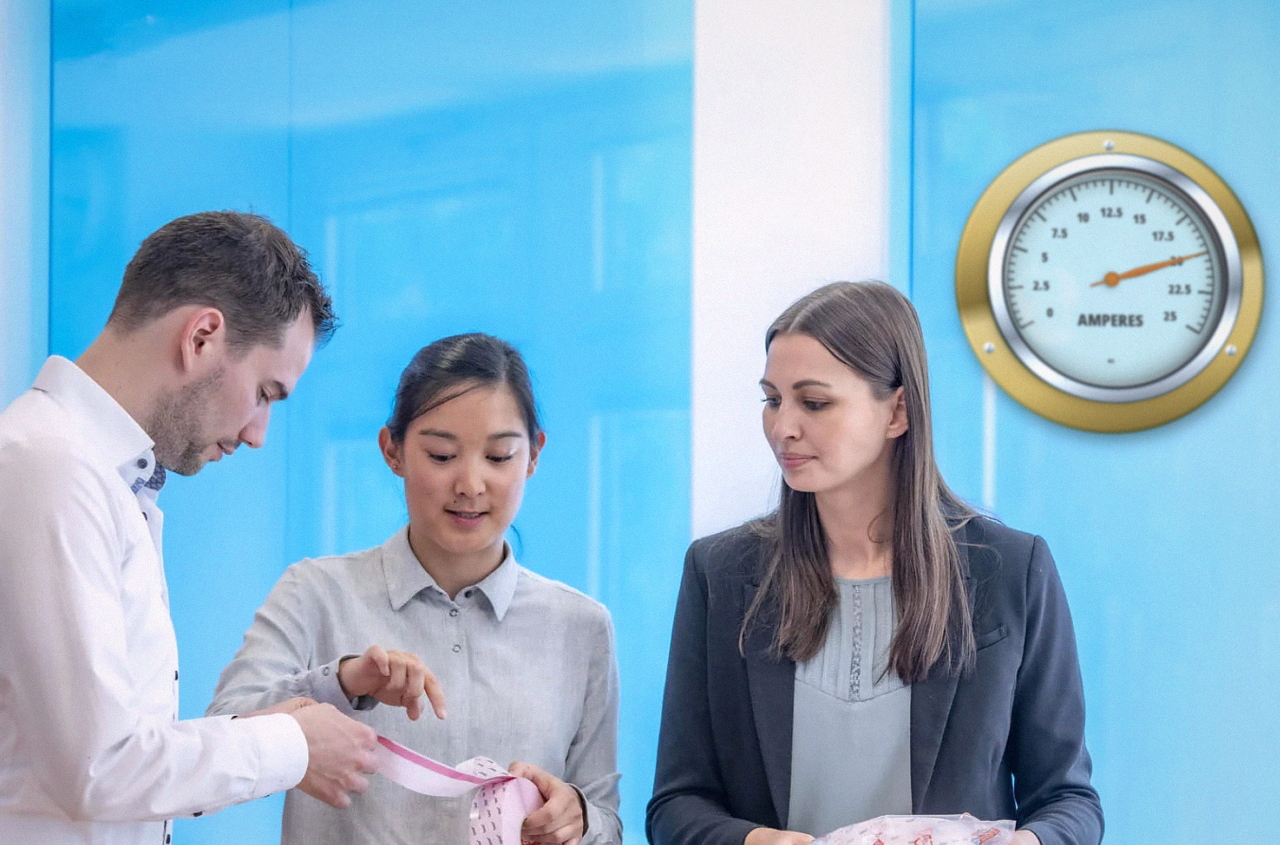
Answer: 20 A
